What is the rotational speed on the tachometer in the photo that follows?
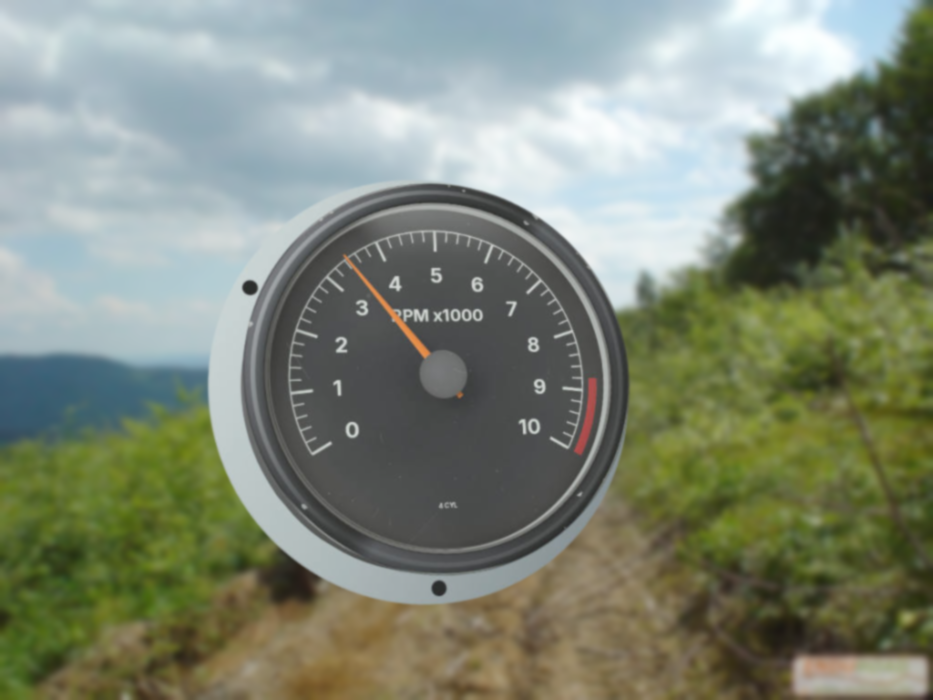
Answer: 3400 rpm
